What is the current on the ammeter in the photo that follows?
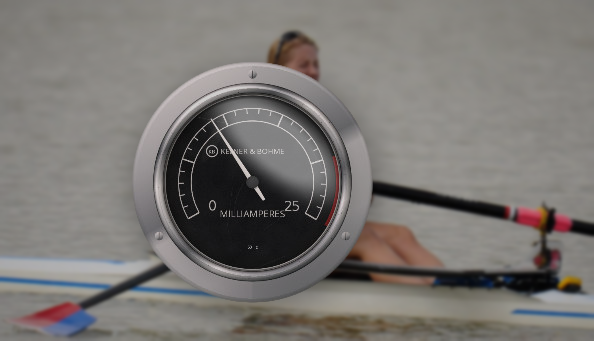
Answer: 9 mA
